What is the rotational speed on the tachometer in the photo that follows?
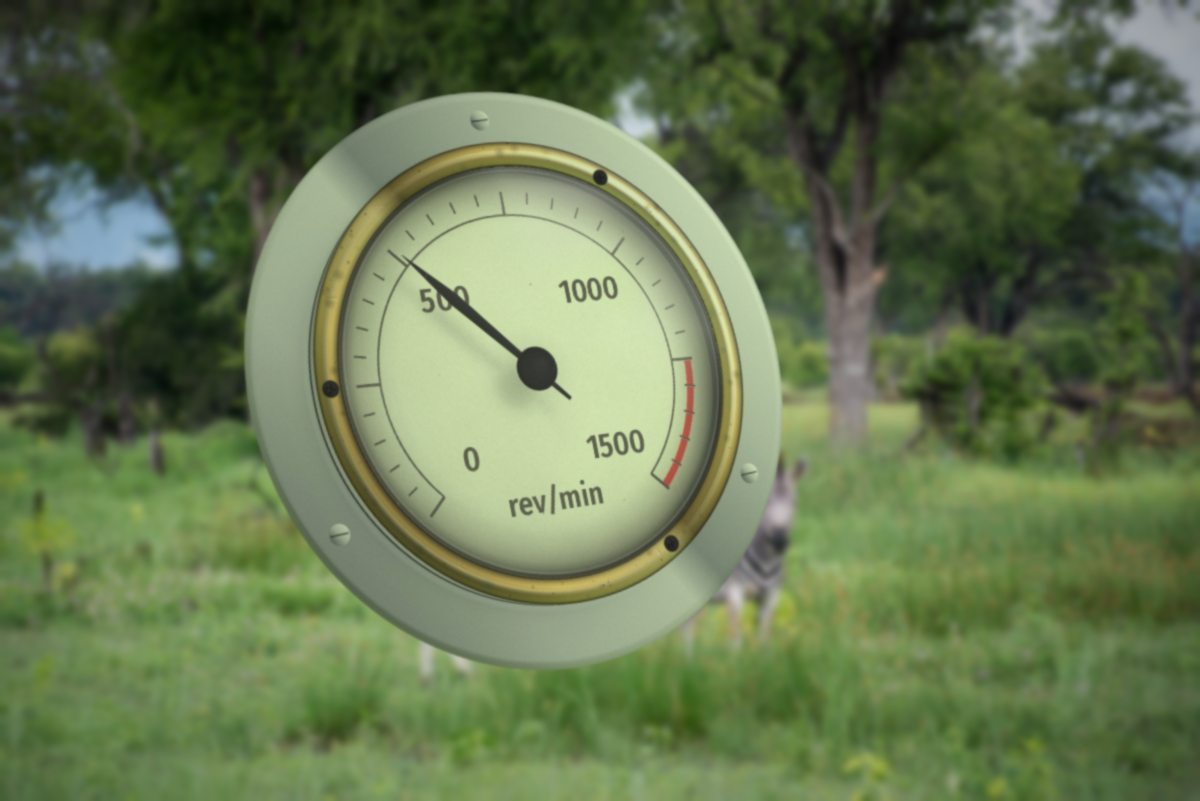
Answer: 500 rpm
